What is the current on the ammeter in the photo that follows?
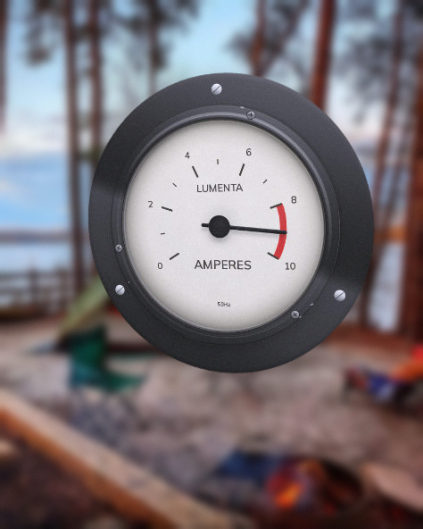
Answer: 9 A
